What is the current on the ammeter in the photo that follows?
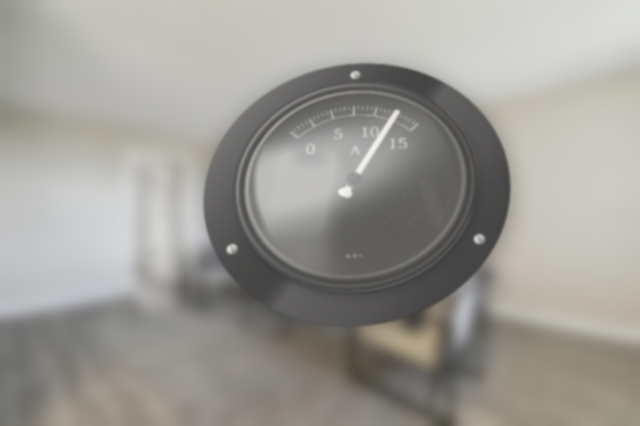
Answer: 12.5 A
